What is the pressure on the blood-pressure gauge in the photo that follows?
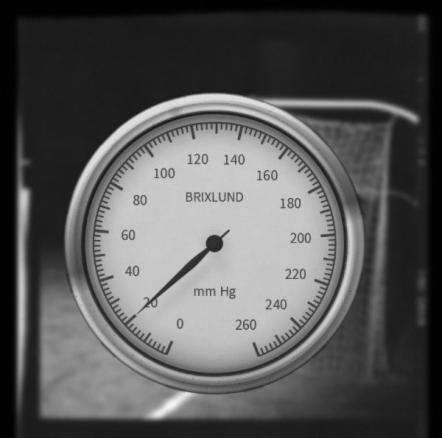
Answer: 20 mmHg
